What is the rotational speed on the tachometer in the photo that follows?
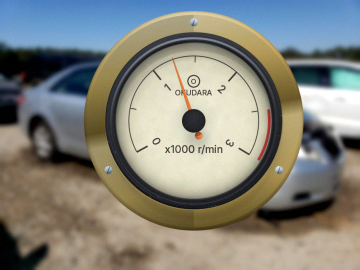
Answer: 1250 rpm
